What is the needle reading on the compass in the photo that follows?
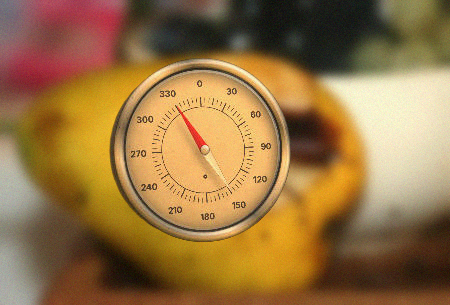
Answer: 330 °
